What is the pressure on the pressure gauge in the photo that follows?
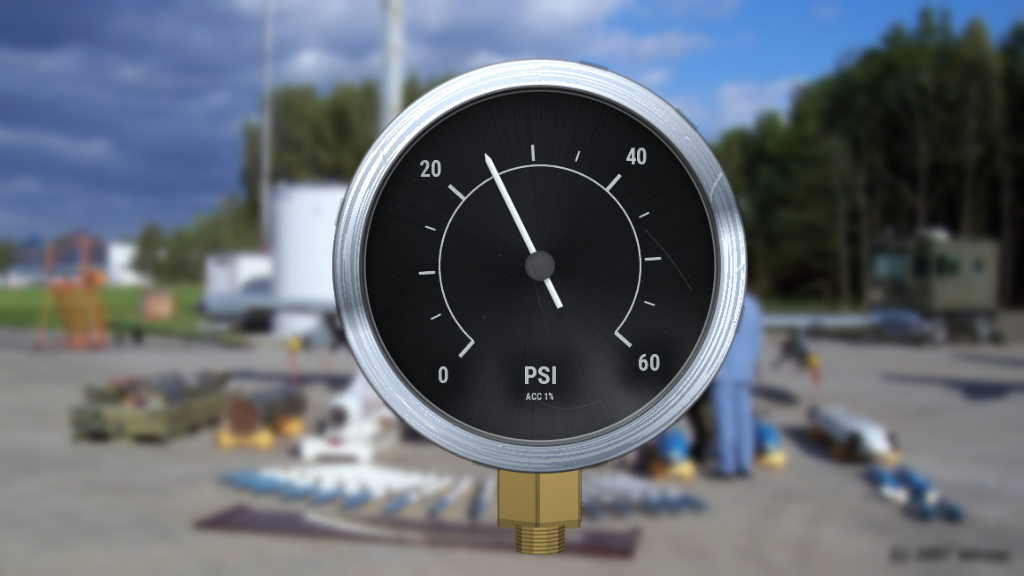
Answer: 25 psi
